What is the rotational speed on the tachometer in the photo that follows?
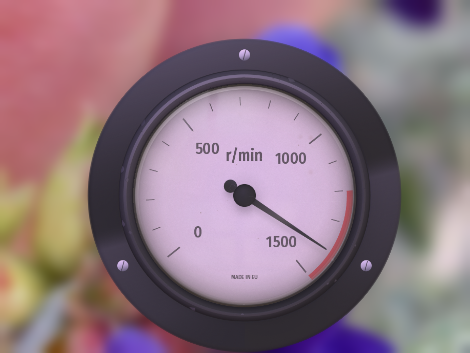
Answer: 1400 rpm
